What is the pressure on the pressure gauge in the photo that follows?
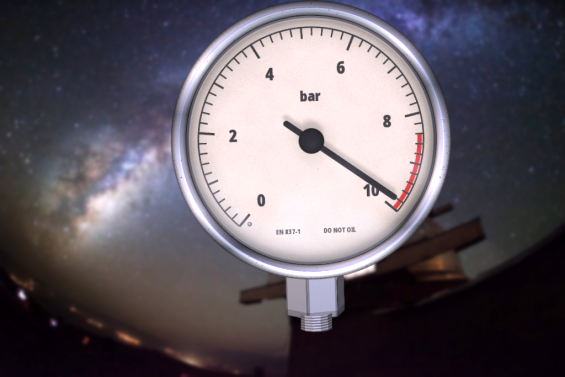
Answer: 9.8 bar
